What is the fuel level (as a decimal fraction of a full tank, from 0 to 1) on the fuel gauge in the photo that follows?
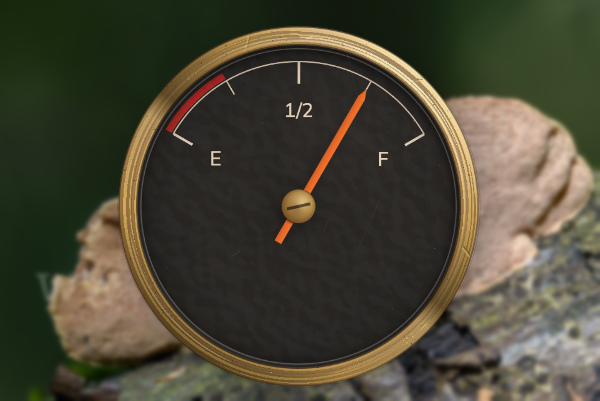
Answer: 0.75
